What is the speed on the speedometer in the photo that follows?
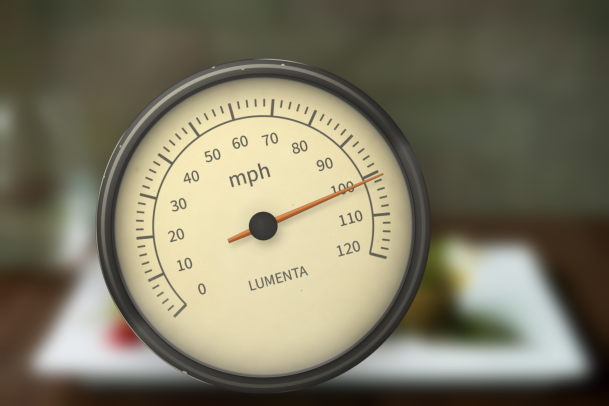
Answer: 101 mph
